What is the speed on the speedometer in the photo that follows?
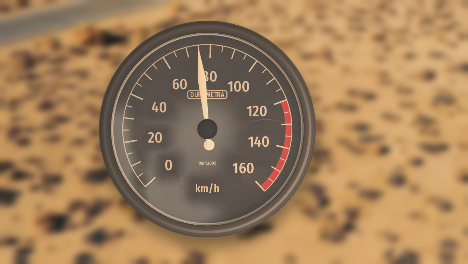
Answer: 75 km/h
